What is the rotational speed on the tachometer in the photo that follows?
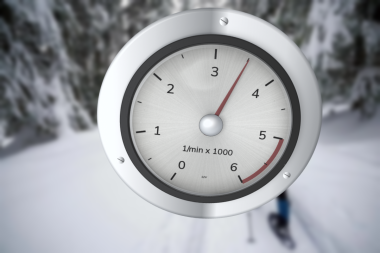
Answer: 3500 rpm
